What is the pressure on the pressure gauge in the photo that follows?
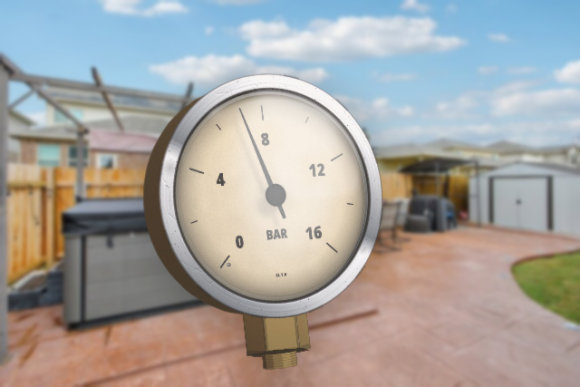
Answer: 7 bar
